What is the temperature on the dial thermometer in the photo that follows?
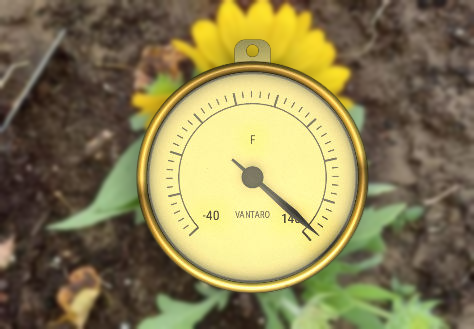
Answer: 136 °F
